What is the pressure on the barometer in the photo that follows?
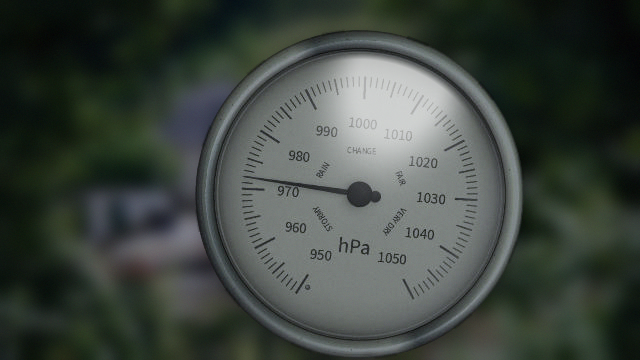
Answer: 972 hPa
